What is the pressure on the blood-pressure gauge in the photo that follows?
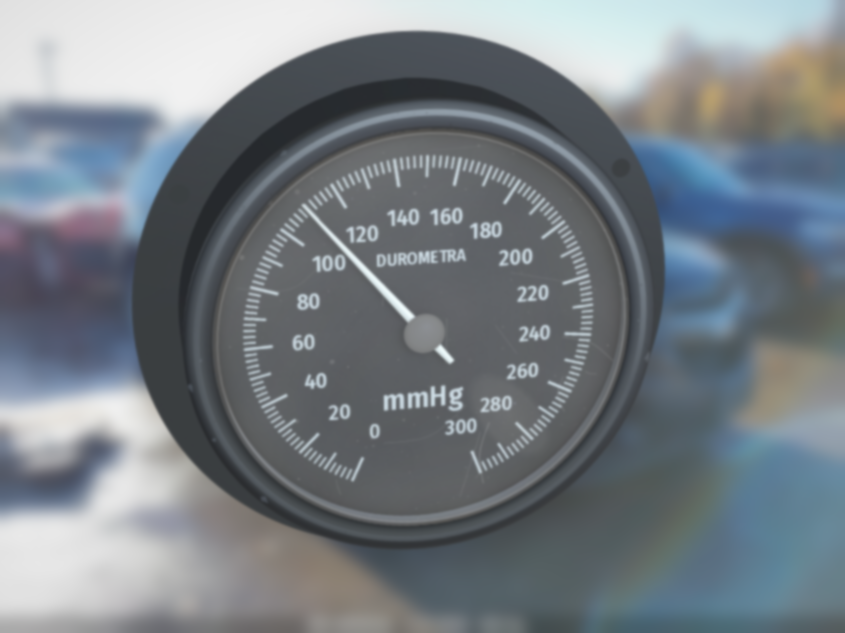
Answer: 110 mmHg
